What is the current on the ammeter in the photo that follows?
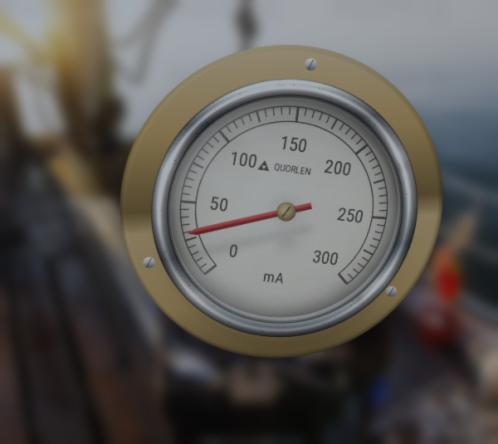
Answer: 30 mA
